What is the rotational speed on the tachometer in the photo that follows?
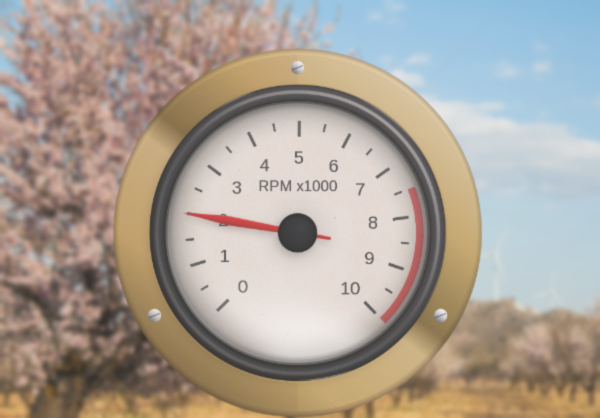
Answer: 2000 rpm
